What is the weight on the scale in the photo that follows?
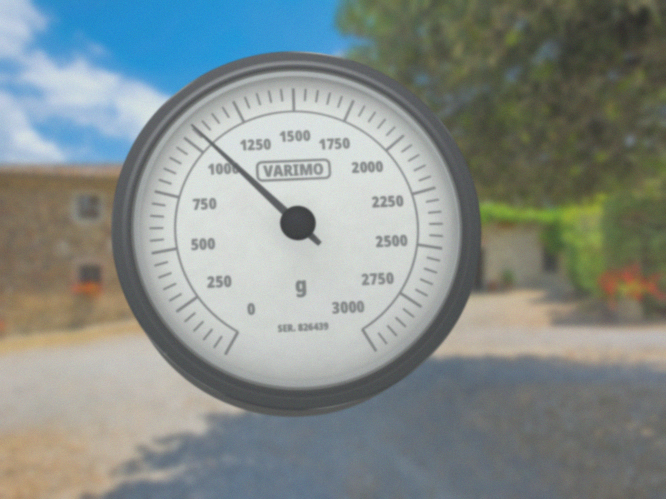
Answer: 1050 g
